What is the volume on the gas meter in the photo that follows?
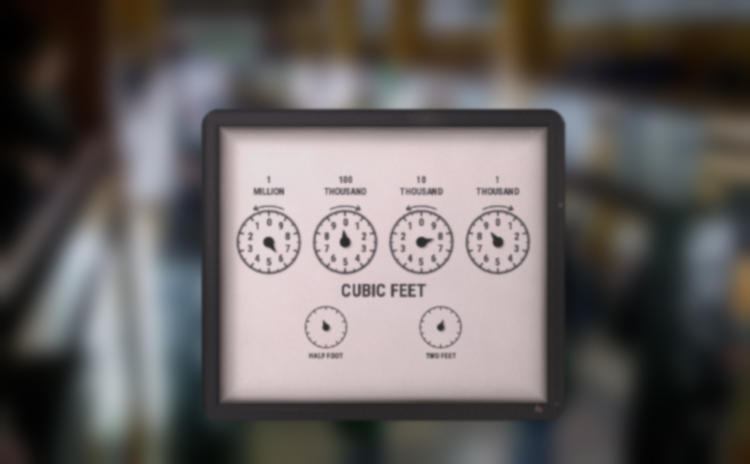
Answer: 597900 ft³
